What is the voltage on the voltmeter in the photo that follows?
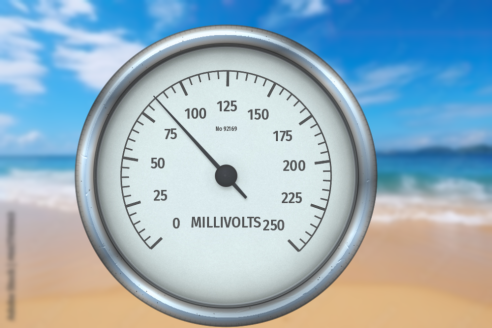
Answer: 85 mV
